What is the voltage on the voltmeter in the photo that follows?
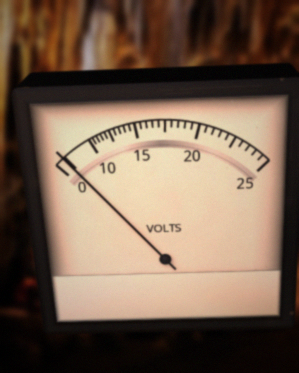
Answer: 5 V
